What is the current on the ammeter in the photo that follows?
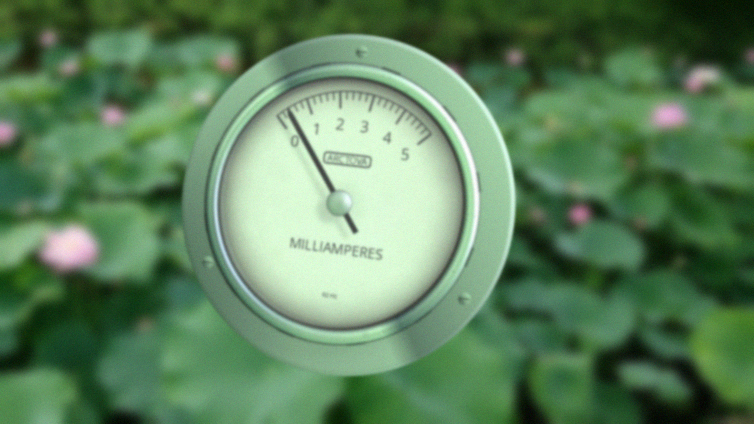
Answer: 0.4 mA
